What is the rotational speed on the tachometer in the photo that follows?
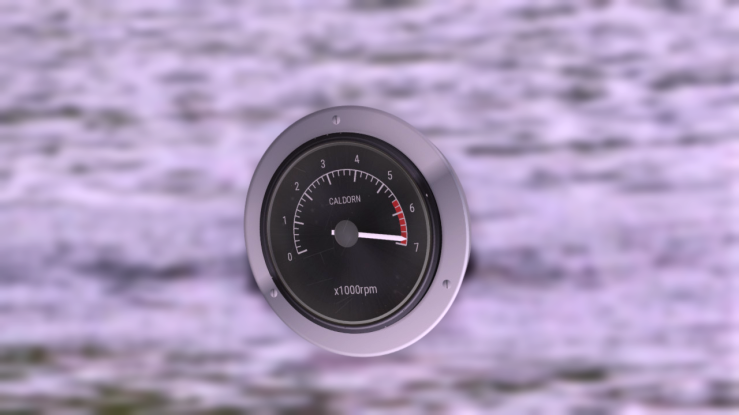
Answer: 6800 rpm
